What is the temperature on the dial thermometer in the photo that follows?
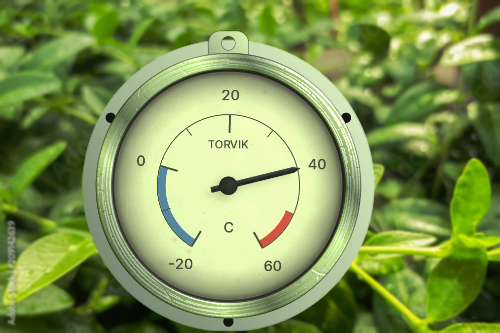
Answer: 40 °C
